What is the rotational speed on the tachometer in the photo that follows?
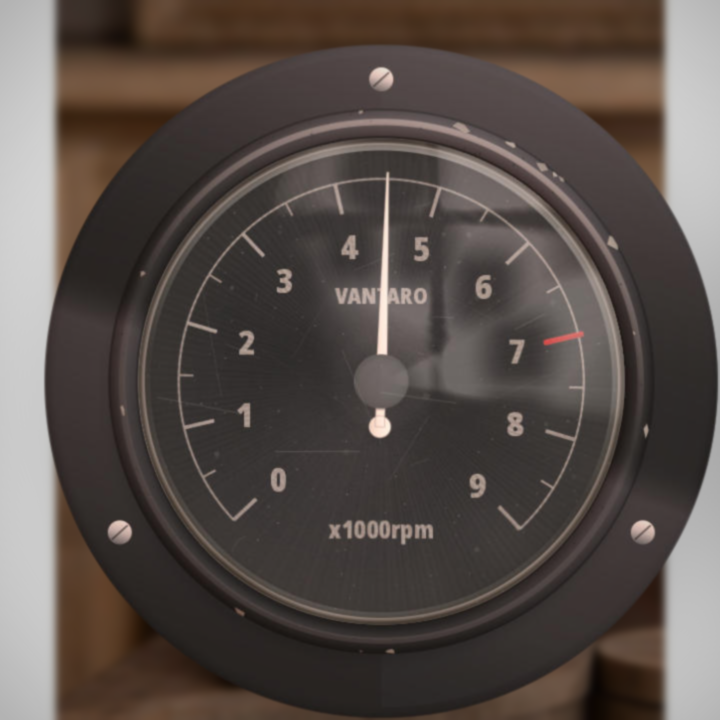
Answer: 4500 rpm
